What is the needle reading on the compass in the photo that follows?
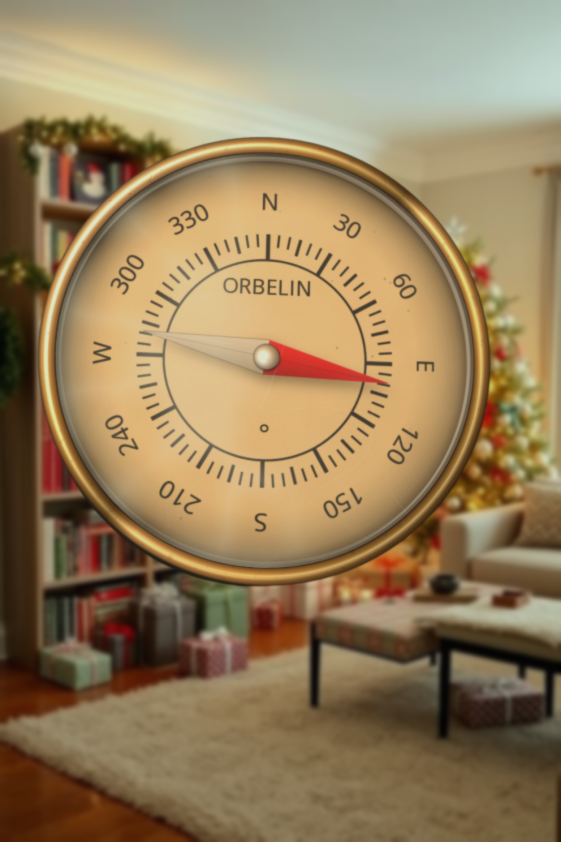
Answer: 100 °
